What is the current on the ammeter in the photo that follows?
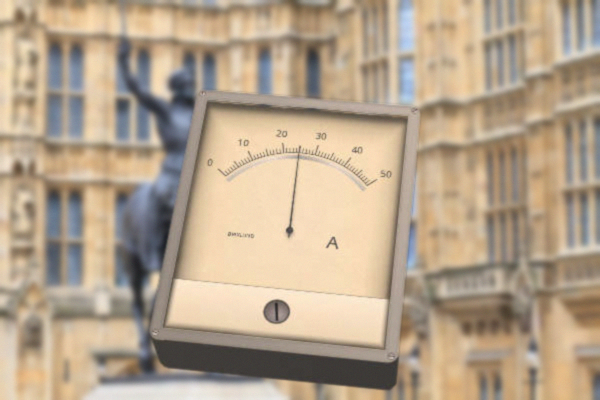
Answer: 25 A
